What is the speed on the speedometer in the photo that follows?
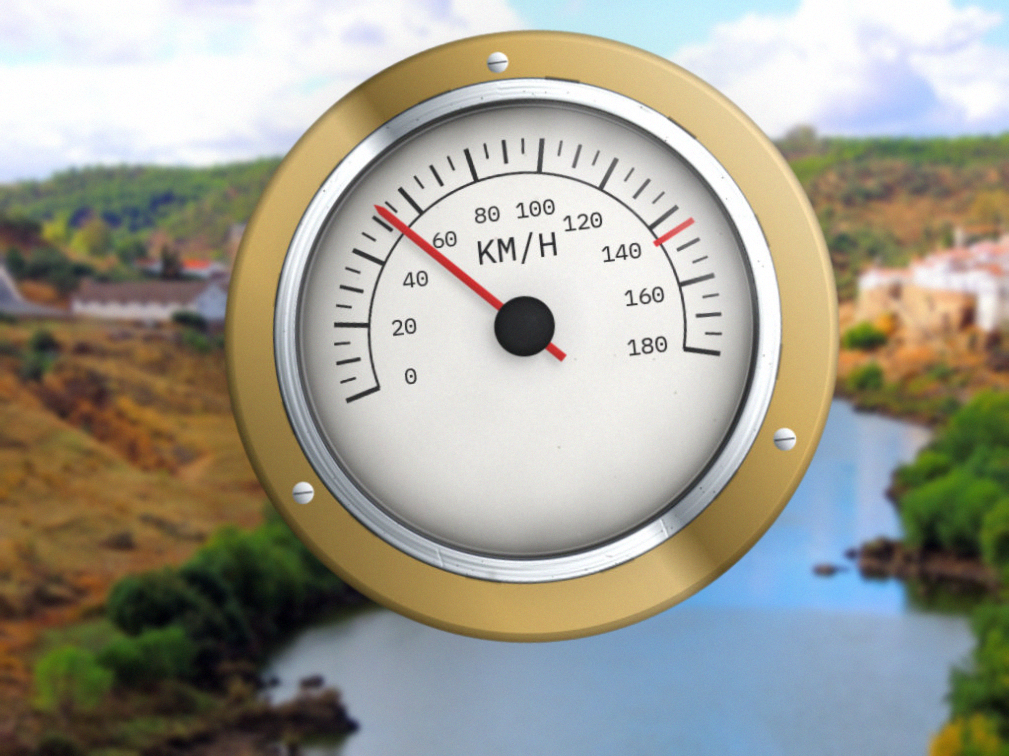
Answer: 52.5 km/h
